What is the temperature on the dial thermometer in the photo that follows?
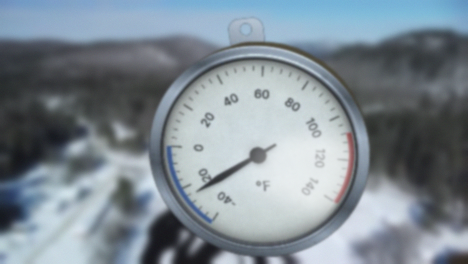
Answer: -24 °F
